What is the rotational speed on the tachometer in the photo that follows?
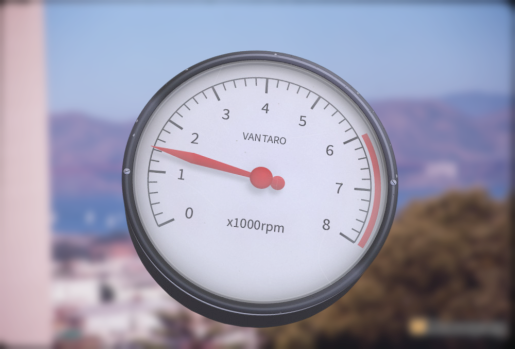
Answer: 1400 rpm
